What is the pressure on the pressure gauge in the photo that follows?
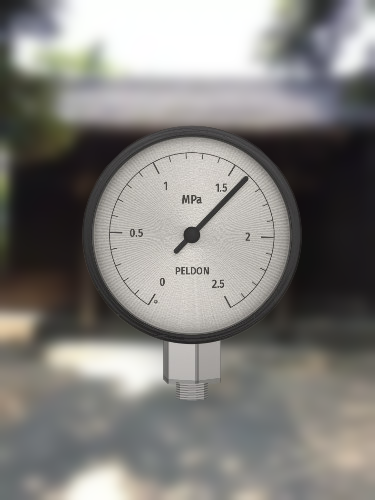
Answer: 1.6 MPa
